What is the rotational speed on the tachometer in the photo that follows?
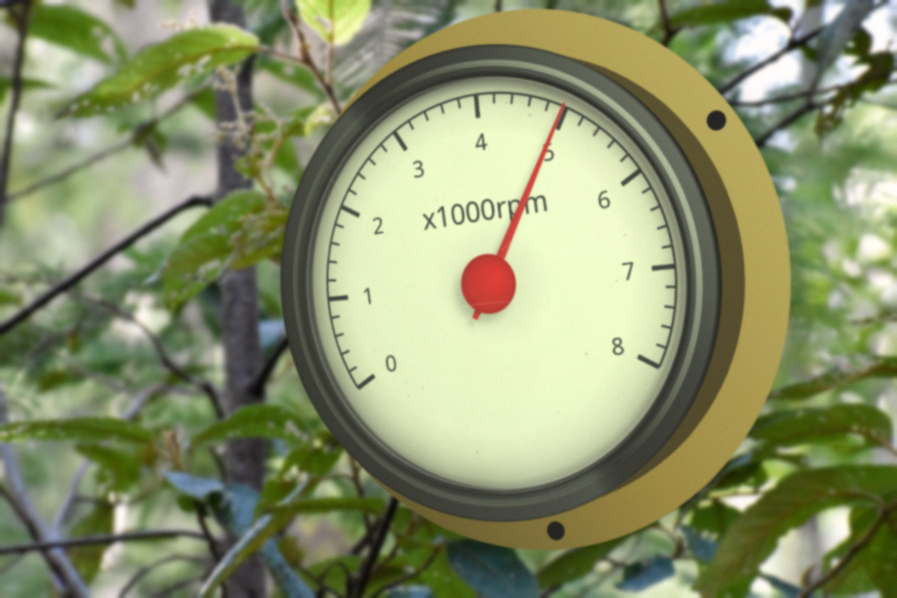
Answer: 5000 rpm
